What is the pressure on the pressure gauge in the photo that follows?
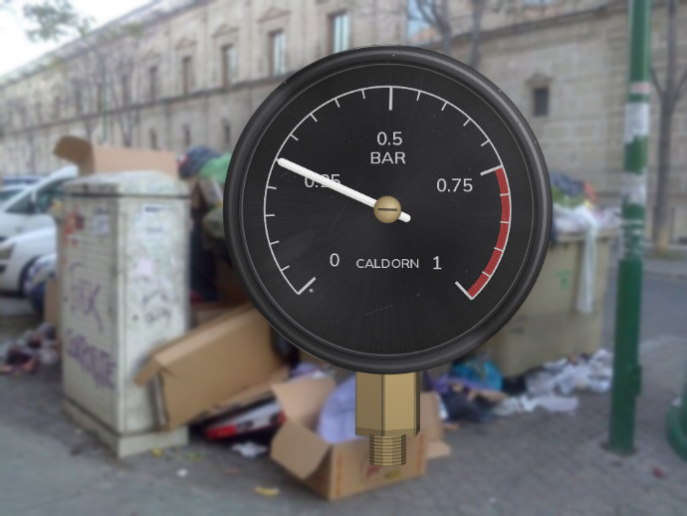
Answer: 0.25 bar
